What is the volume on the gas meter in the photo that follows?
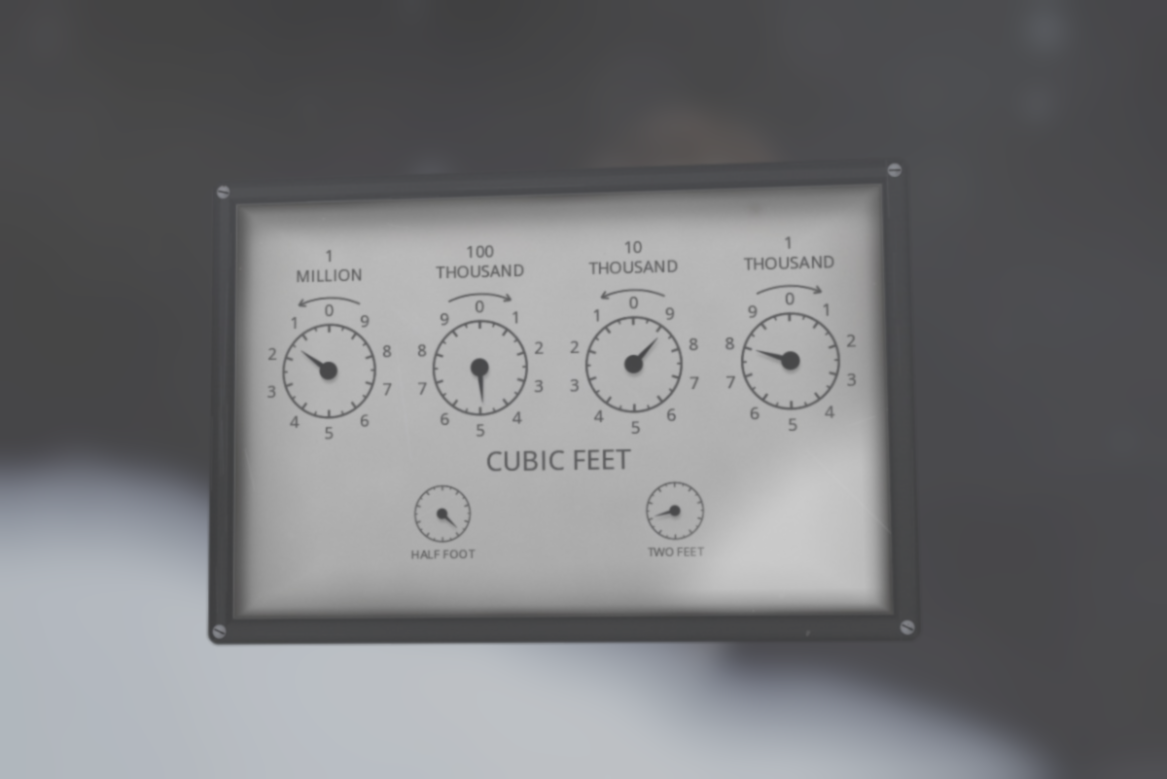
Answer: 148800 ft³
